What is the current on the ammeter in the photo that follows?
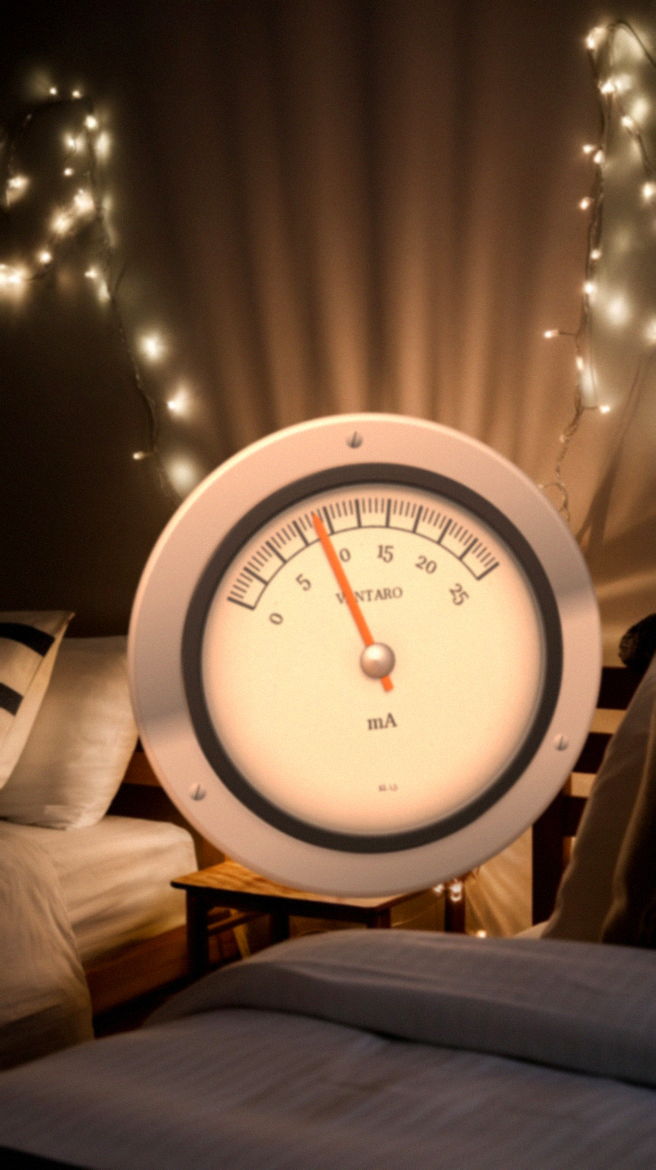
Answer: 9 mA
